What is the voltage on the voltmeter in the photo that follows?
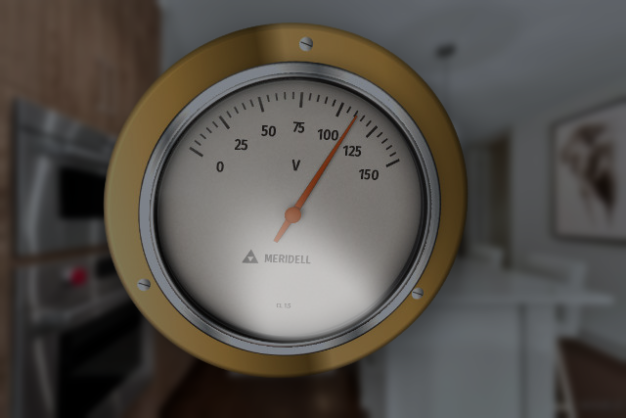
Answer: 110 V
